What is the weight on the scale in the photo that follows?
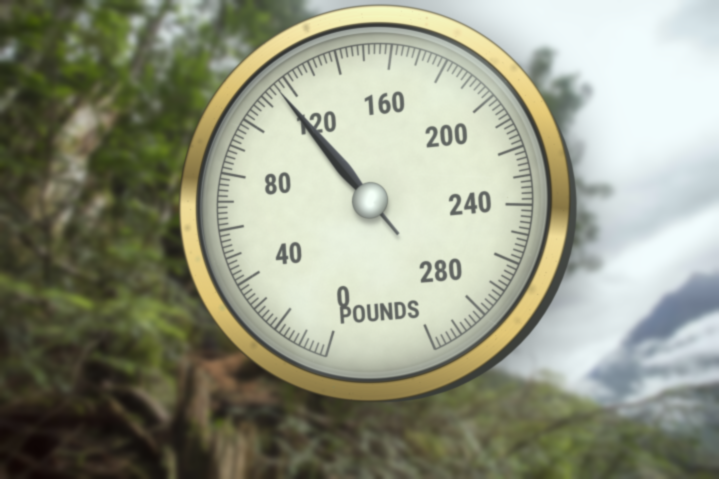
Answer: 116 lb
